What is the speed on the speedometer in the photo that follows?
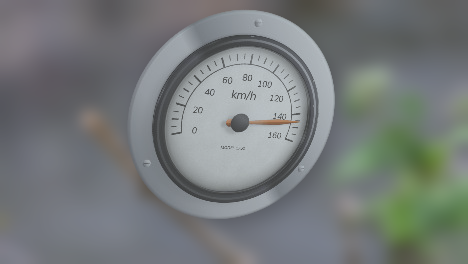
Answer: 145 km/h
